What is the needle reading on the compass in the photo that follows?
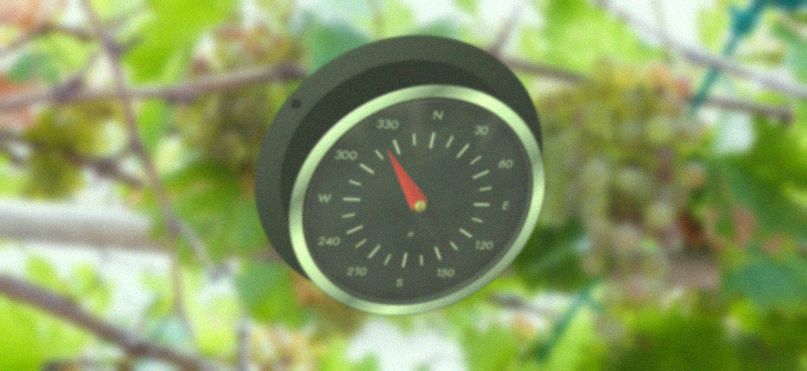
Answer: 322.5 °
